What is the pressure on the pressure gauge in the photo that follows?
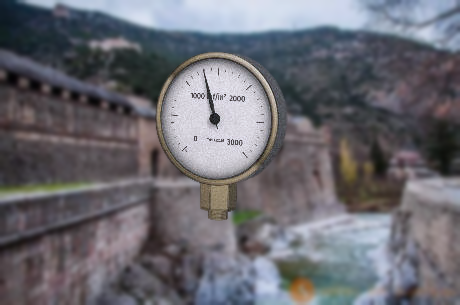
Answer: 1300 psi
